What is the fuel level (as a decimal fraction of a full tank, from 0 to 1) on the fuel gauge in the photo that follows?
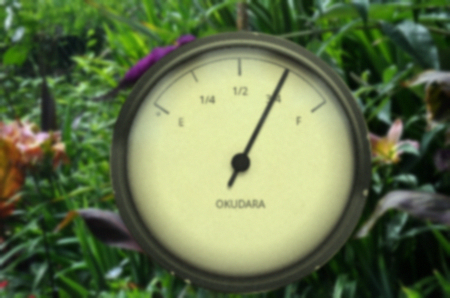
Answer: 0.75
